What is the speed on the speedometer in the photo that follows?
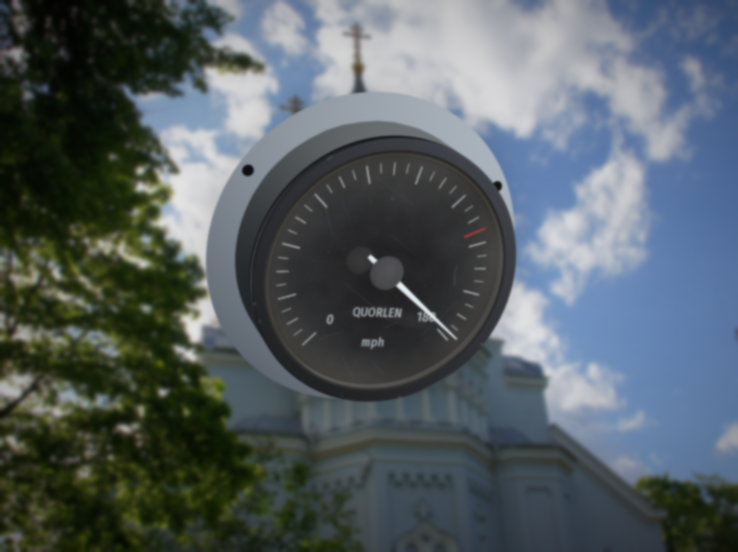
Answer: 177.5 mph
